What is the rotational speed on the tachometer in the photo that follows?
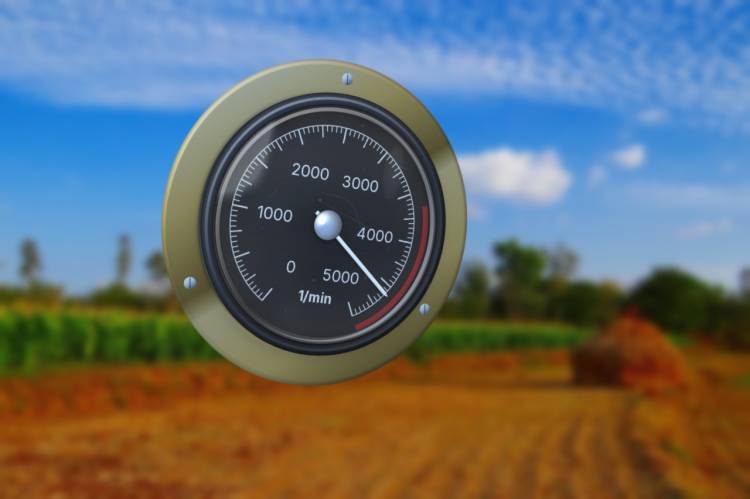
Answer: 4600 rpm
